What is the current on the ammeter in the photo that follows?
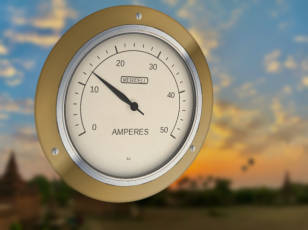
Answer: 13 A
